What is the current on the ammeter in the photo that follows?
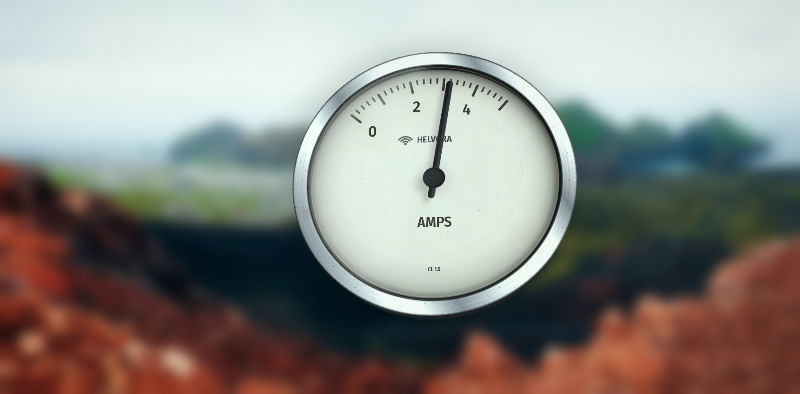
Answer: 3.2 A
